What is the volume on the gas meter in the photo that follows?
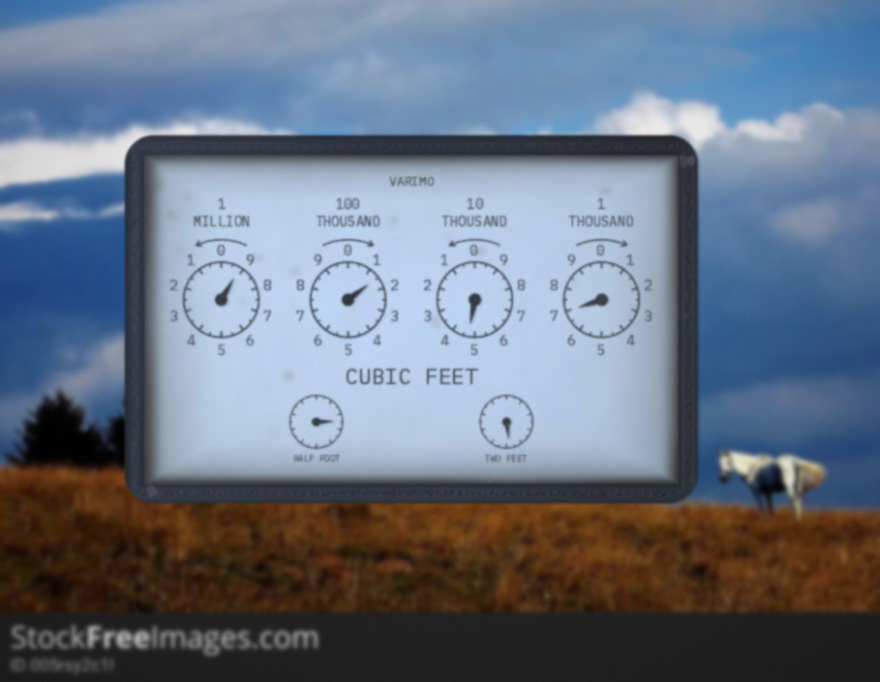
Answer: 914700 ft³
